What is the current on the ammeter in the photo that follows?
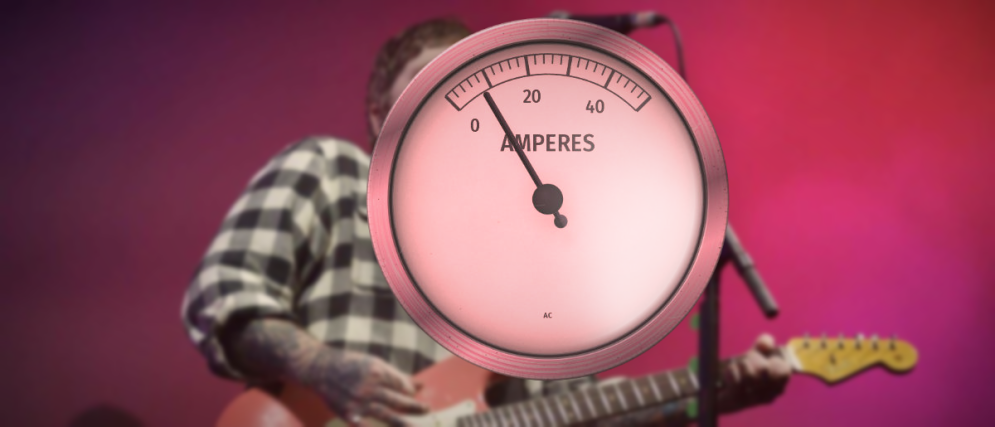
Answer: 8 A
